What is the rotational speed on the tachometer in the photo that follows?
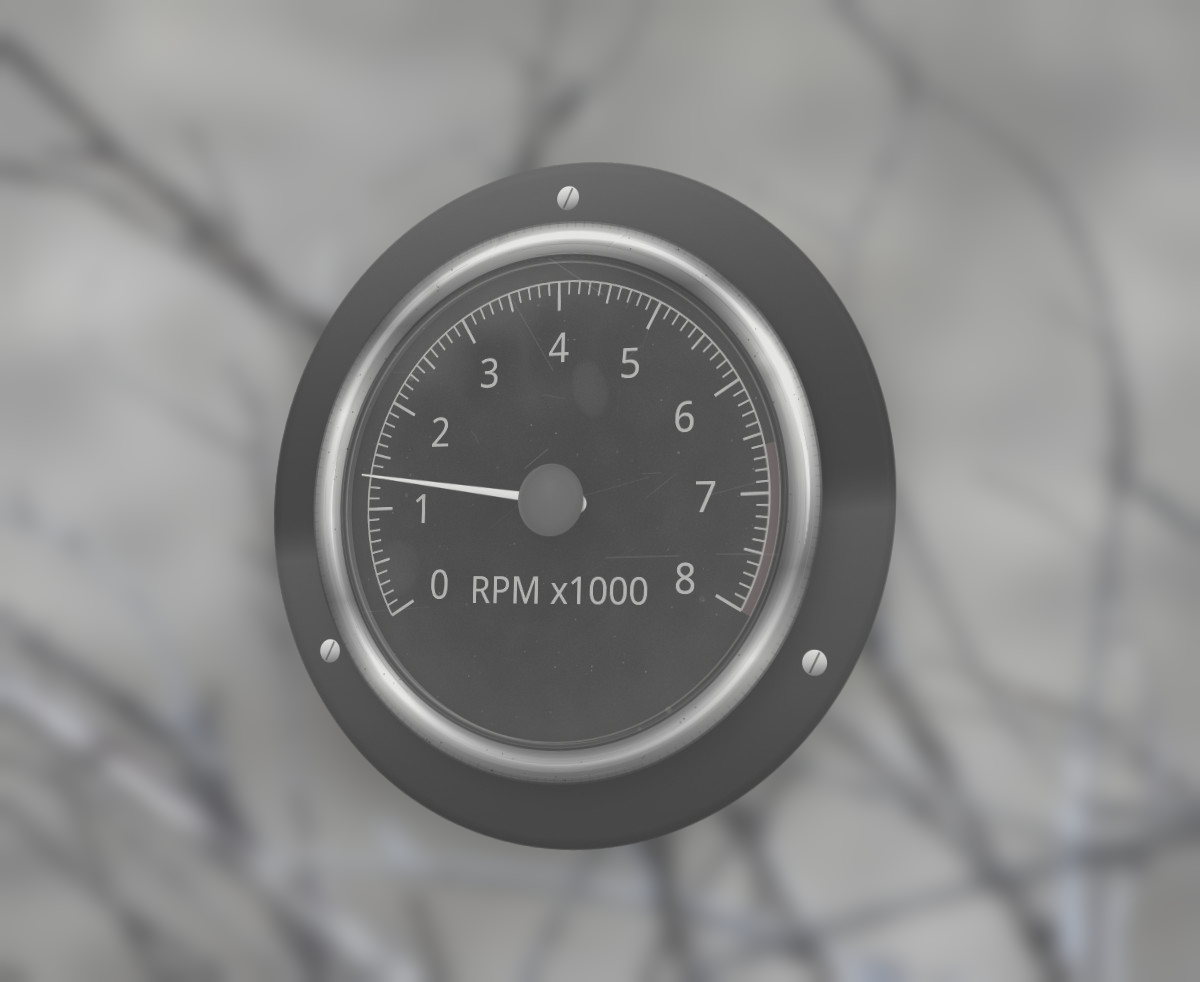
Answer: 1300 rpm
